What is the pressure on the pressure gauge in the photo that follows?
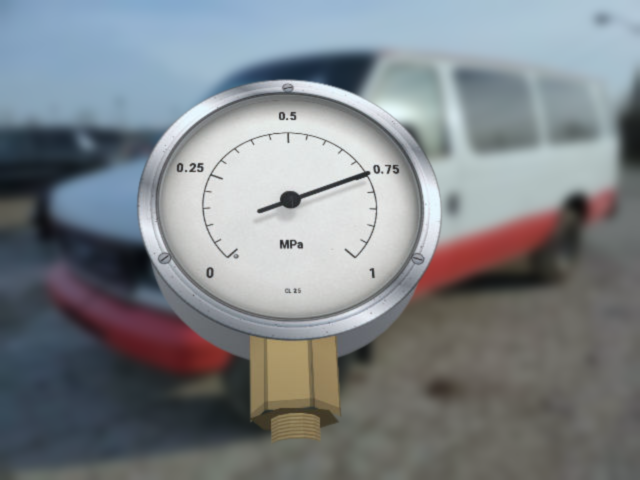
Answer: 0.75 MPa
